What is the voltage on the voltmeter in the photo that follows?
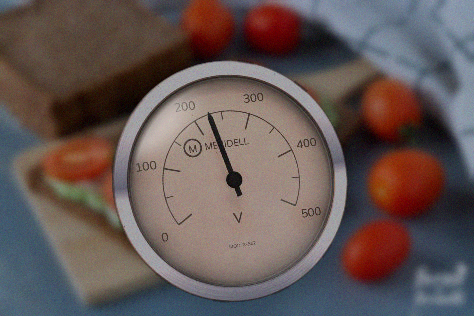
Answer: 225 V
